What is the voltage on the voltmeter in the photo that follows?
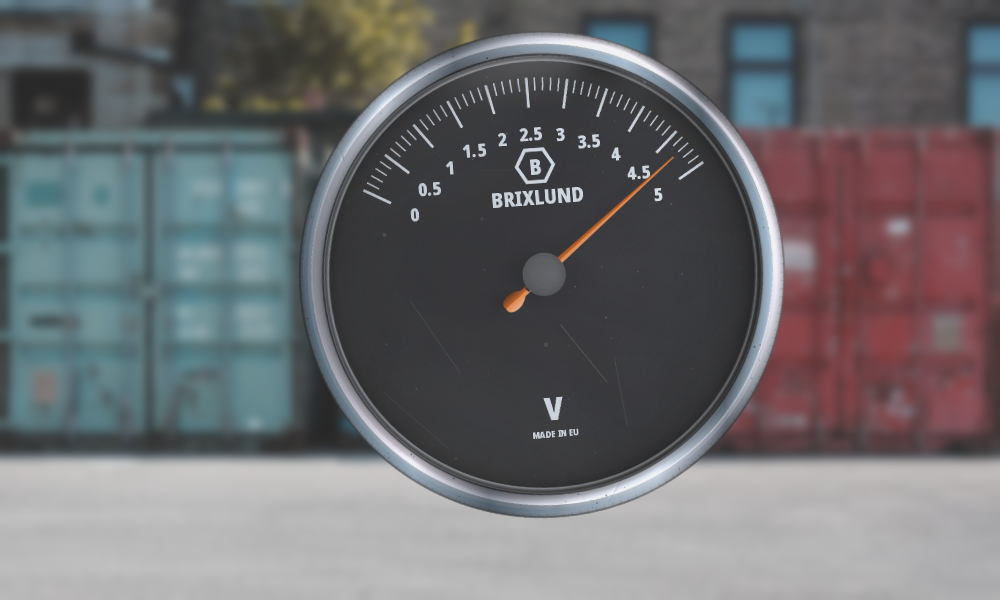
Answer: 4.7 V
